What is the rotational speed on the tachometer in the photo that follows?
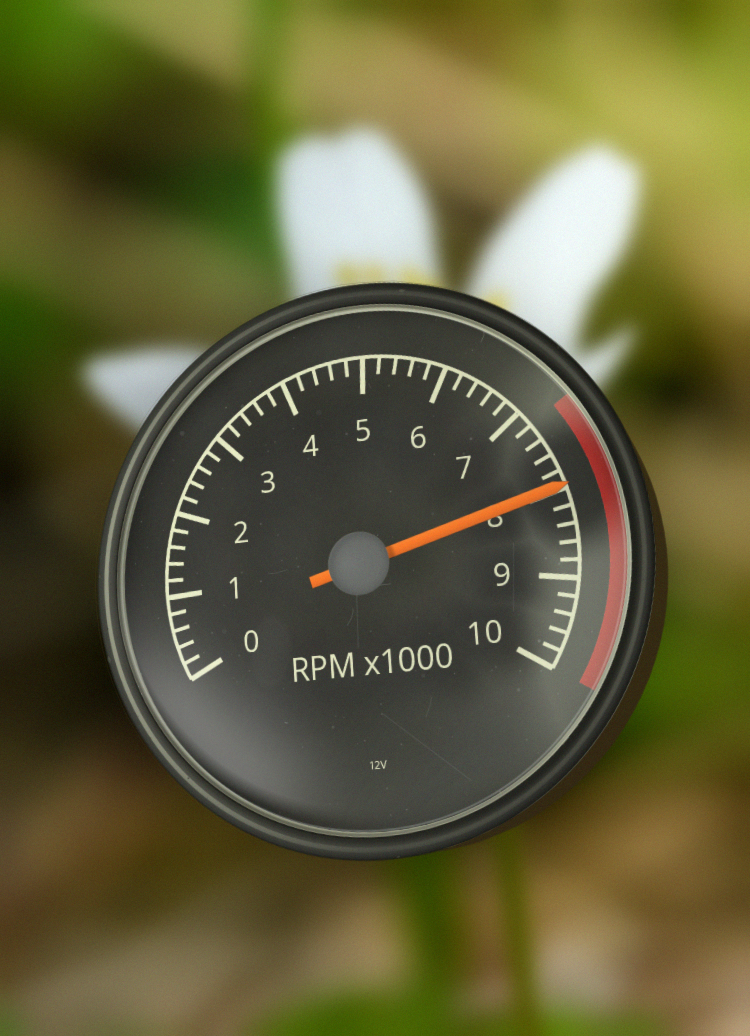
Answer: 8000 rpm
